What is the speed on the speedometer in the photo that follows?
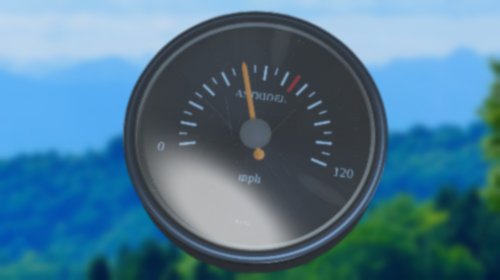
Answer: 50 mph
